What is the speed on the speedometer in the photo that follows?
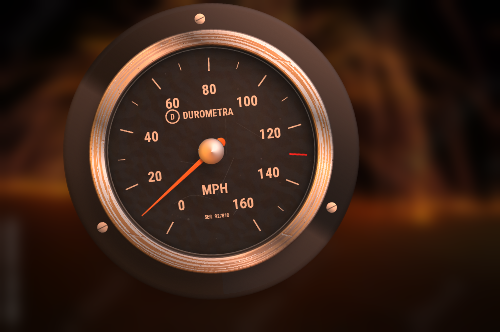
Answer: 10 mph
